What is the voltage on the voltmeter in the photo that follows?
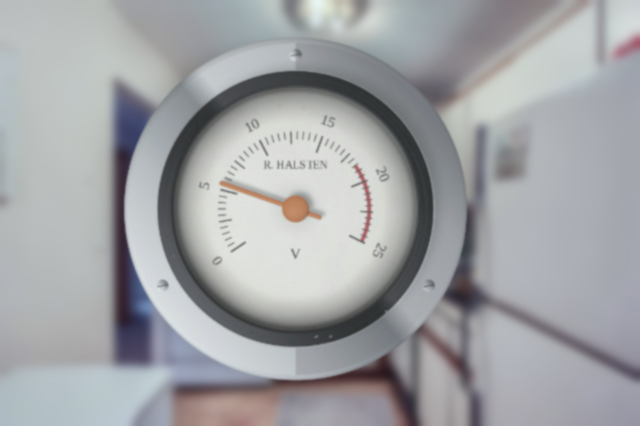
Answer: 5.5 V
